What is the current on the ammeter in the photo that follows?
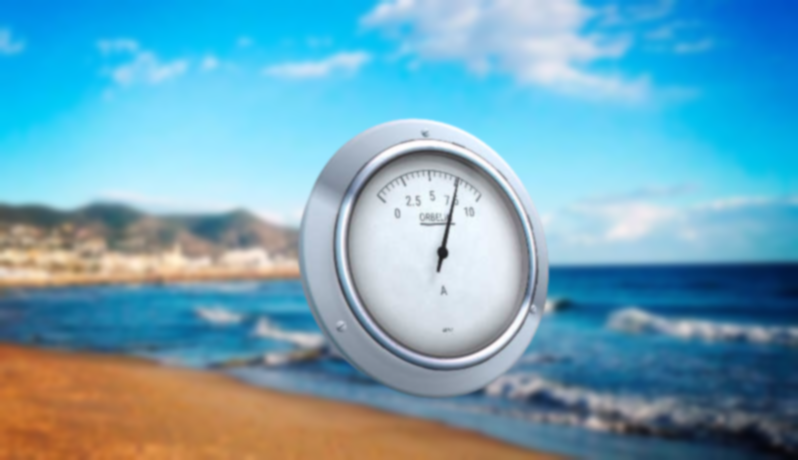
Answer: 7.5 A
